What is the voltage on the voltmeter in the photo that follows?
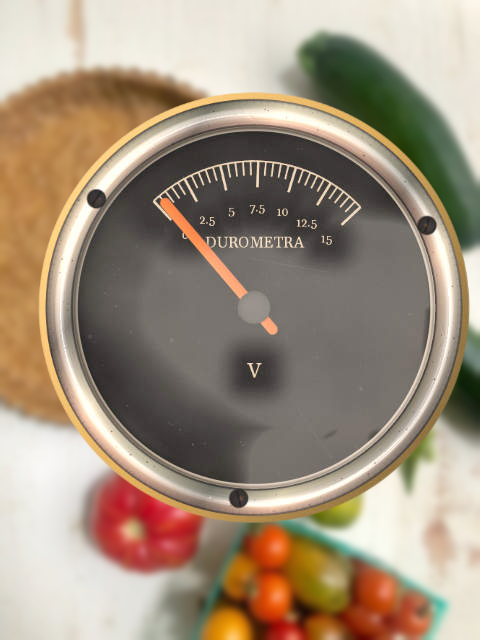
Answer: 0.5 V
